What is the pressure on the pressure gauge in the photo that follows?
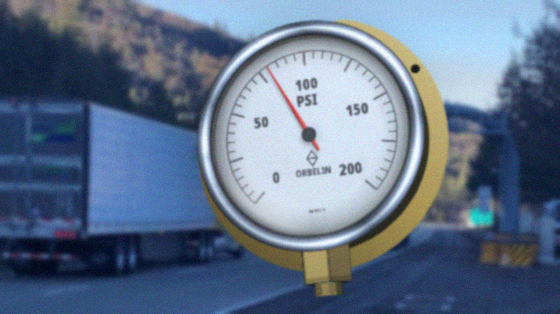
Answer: 80 psi
